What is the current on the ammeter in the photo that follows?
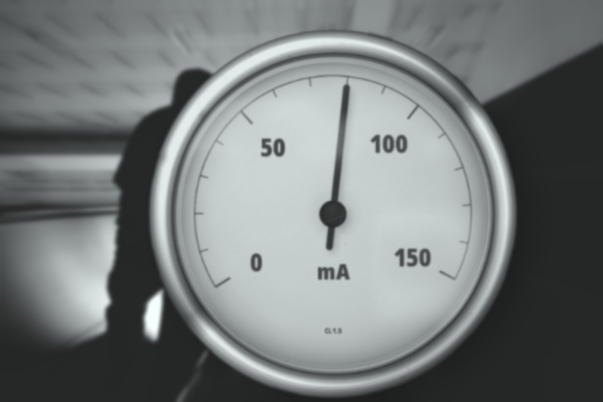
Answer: 80 mA
